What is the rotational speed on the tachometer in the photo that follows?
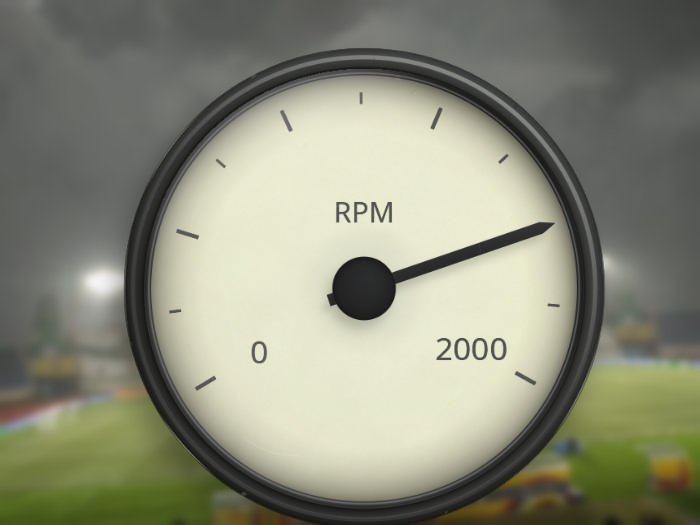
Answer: 1600 rpm
